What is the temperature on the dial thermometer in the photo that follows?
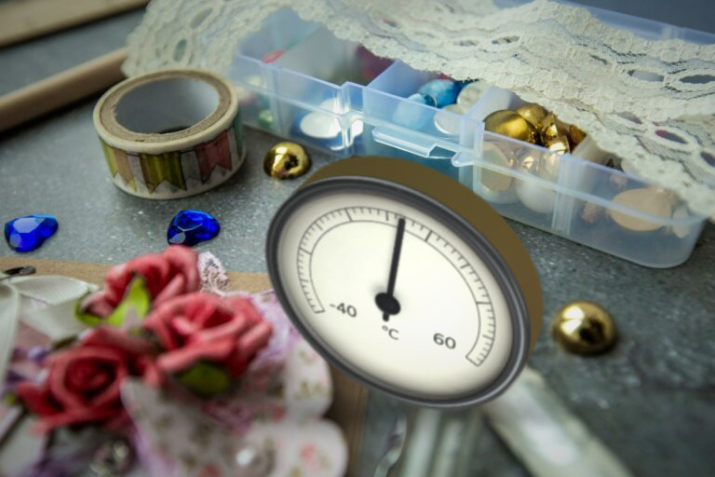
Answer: 14 °C
